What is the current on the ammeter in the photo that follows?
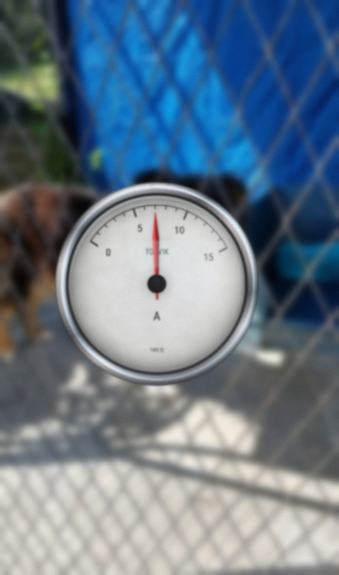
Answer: 7 A
